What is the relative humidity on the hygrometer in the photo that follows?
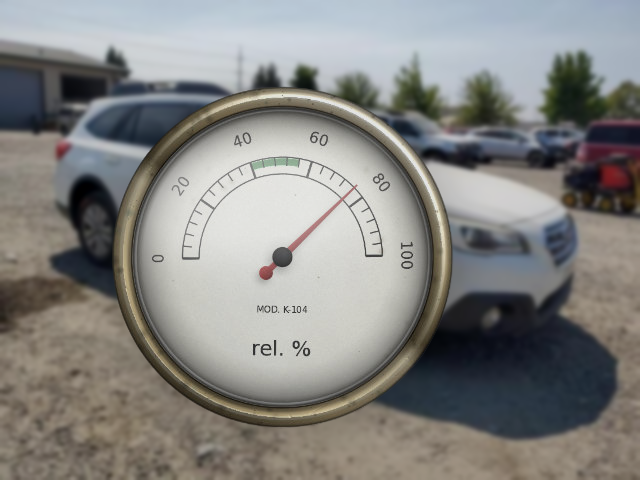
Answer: 76 %
